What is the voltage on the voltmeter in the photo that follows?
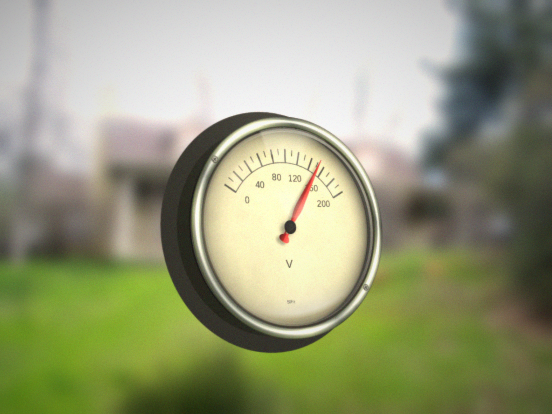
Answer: 150 V
